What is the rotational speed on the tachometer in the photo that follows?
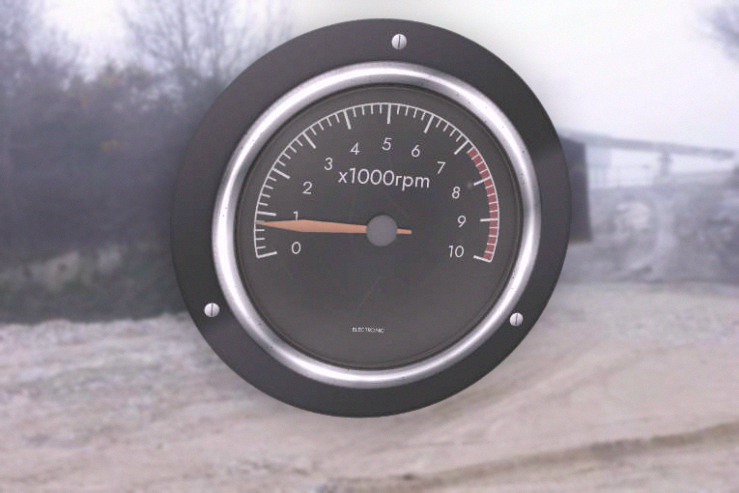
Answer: 800 rpm
